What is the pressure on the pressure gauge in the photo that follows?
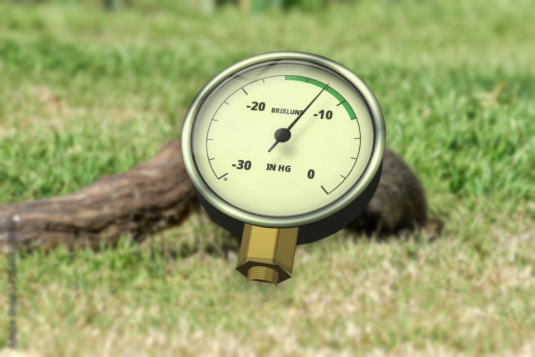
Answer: -12 inHg
